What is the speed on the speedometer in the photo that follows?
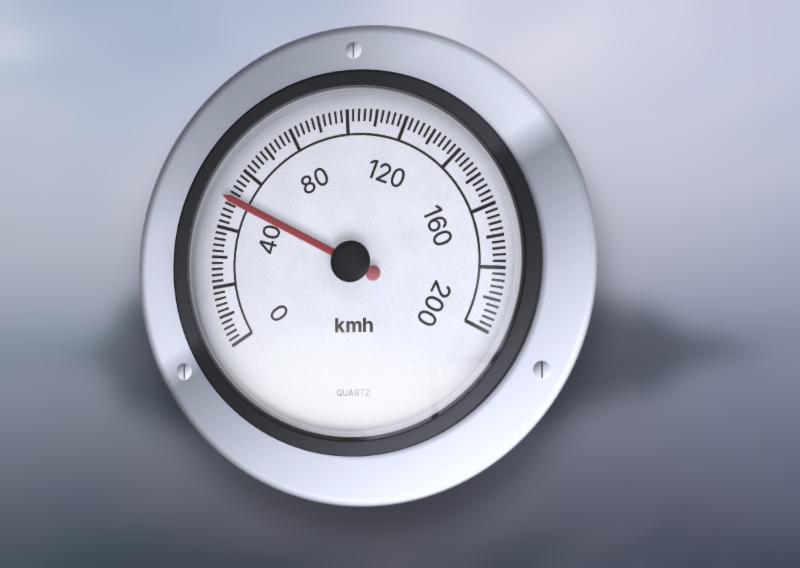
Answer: 50 km/h
